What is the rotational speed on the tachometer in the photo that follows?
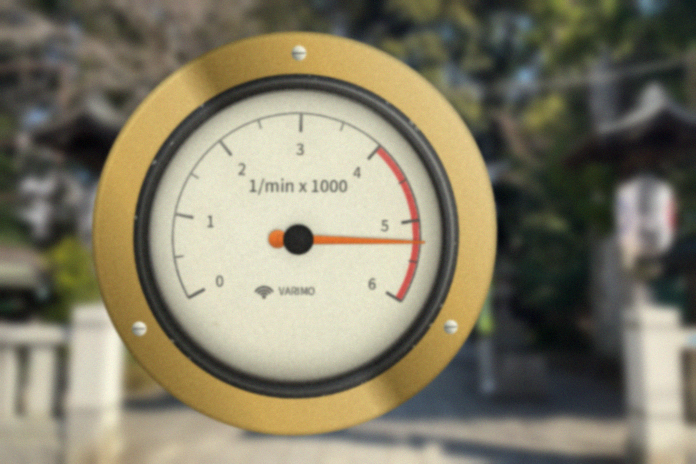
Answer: 5250 rpm
